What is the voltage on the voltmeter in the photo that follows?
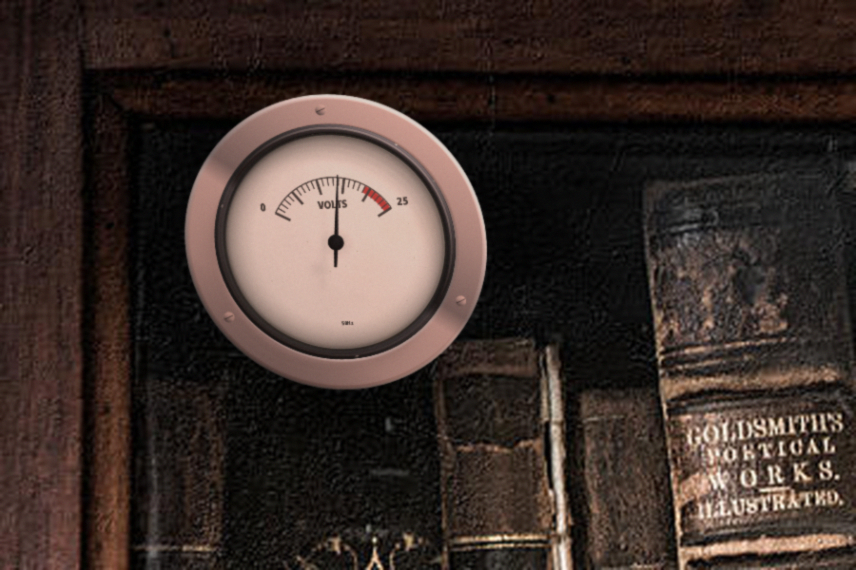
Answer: 14 V
